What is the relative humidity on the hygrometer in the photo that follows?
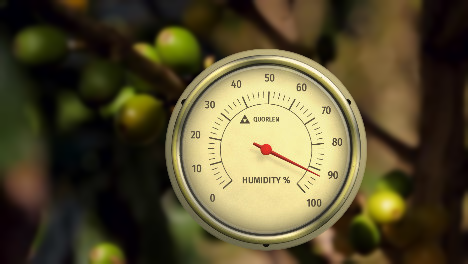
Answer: 92 %
